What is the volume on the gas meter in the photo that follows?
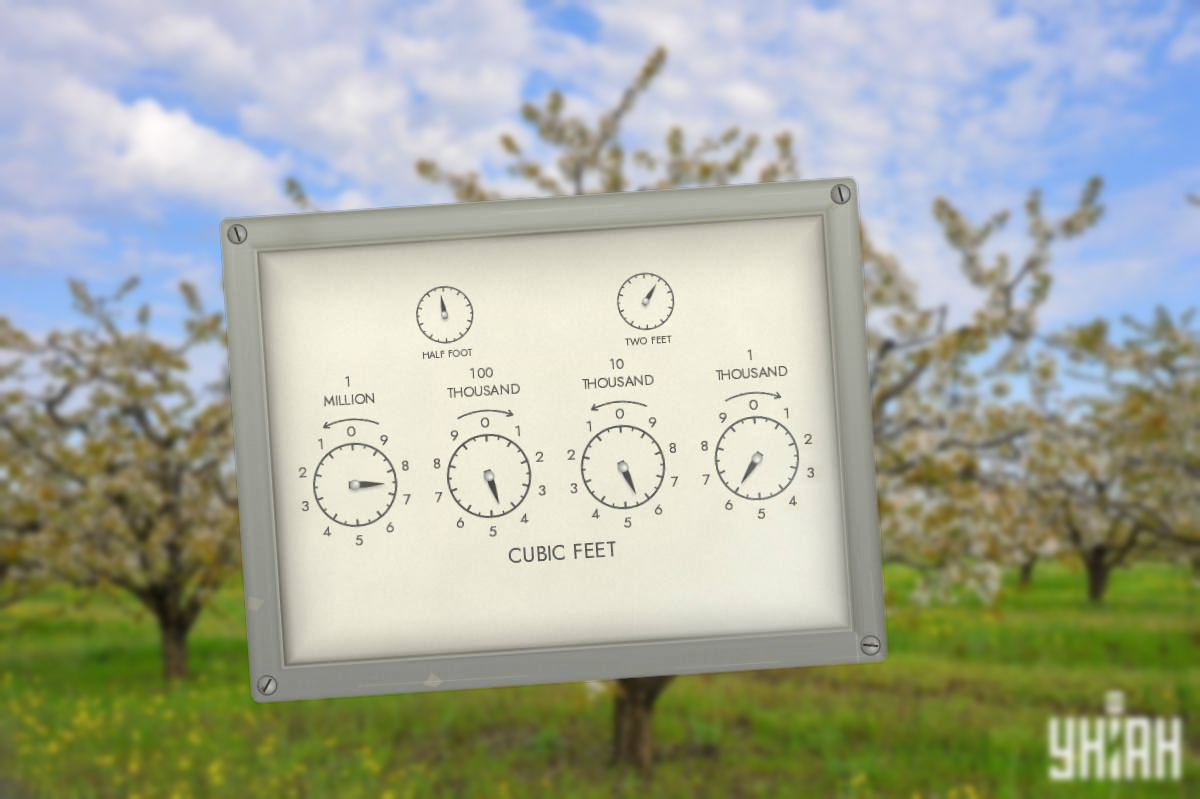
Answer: 745600 ft³
